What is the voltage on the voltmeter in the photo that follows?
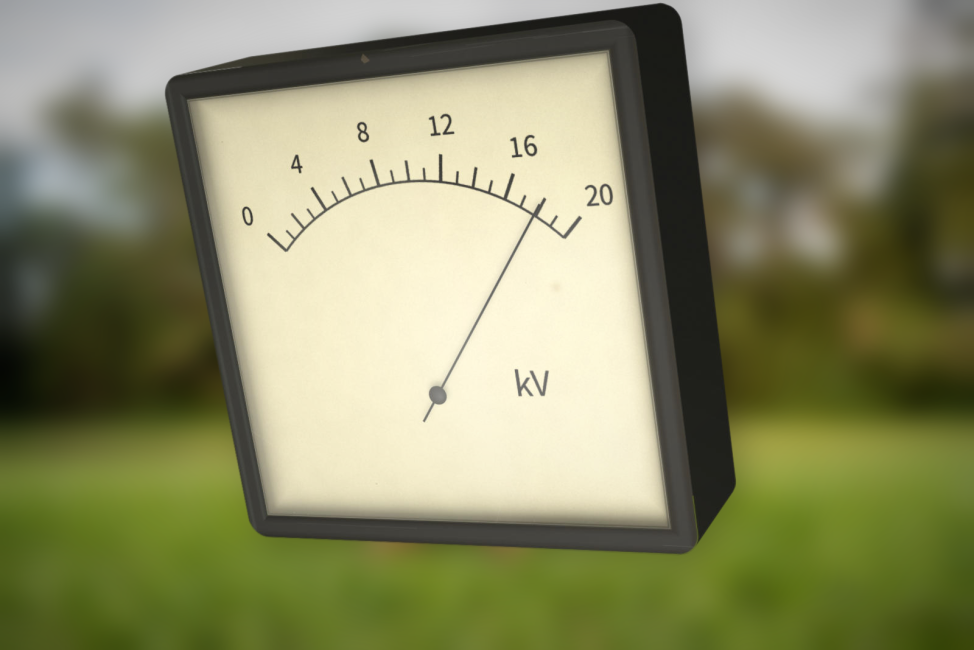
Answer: 18 kV
